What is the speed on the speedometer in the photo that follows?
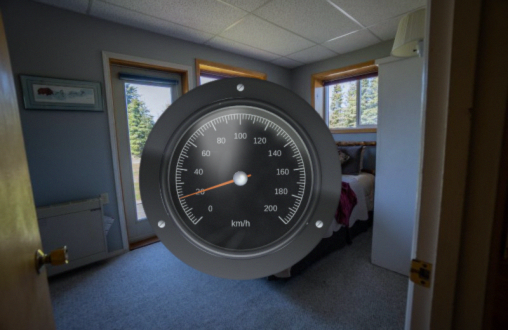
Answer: 20 km/h
